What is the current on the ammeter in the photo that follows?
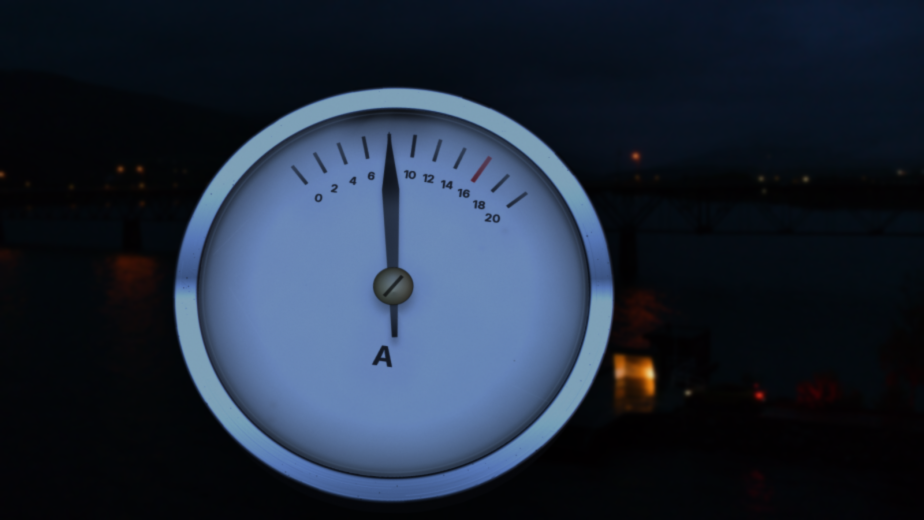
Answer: 8 A
